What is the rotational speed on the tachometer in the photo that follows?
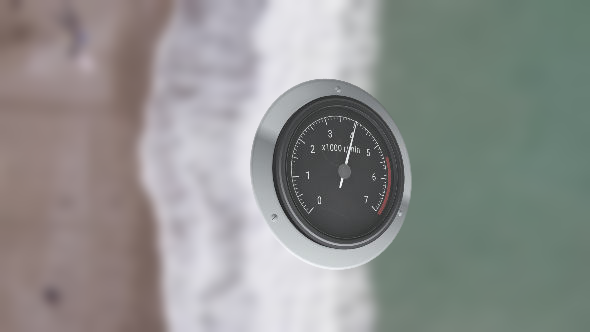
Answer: 4000 rpm
